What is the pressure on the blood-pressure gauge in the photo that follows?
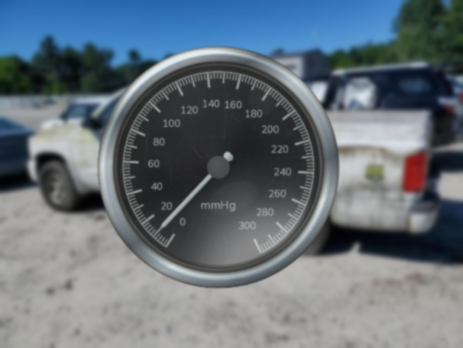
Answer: 10 mmHg
